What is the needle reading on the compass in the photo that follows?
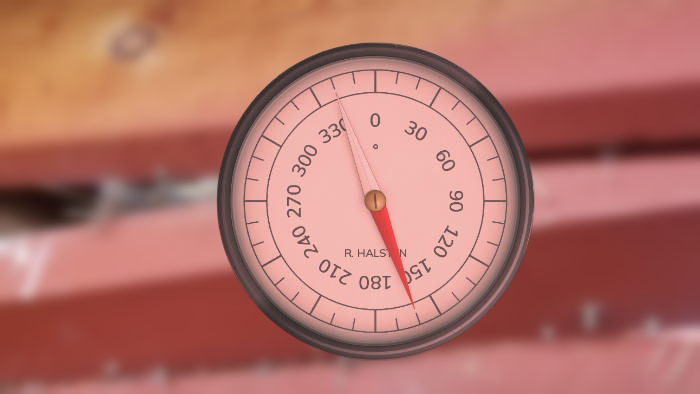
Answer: 160 °
